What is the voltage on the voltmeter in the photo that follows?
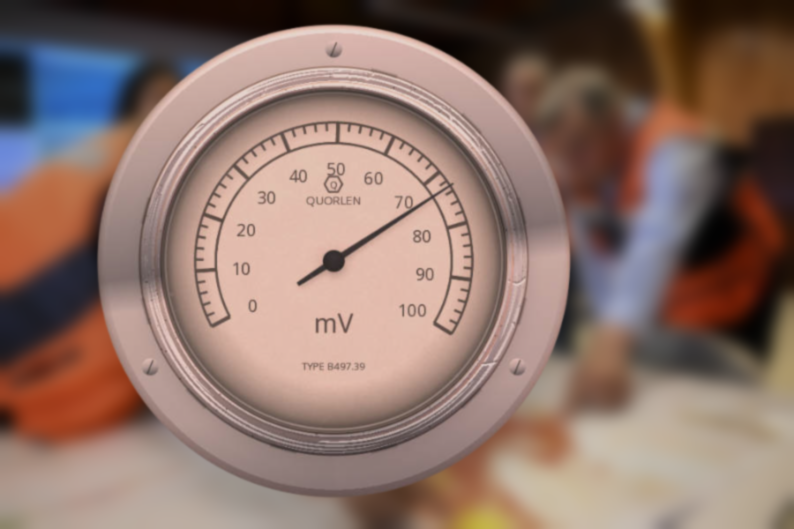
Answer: 73 mV
